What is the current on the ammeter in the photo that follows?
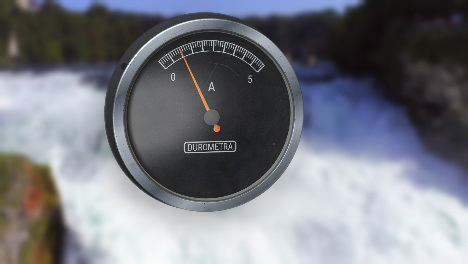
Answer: 1 A
